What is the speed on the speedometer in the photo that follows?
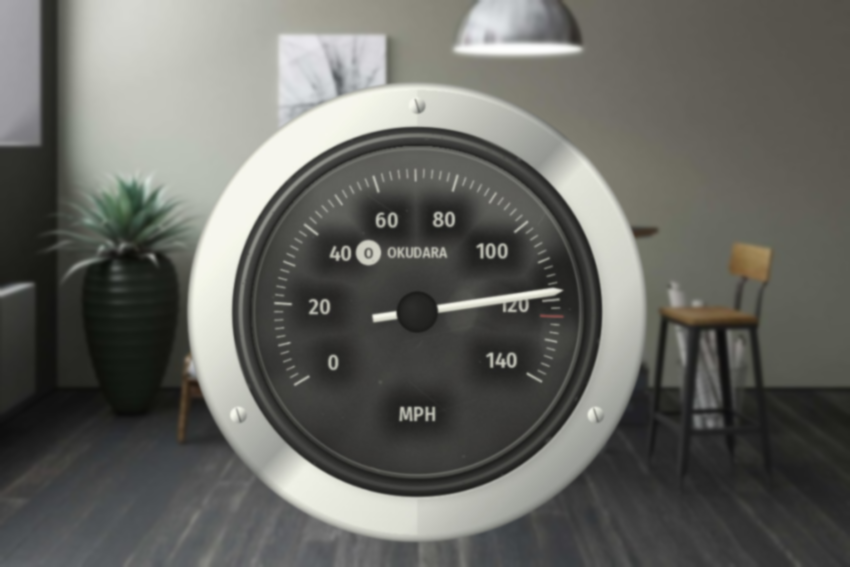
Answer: 118 mph
